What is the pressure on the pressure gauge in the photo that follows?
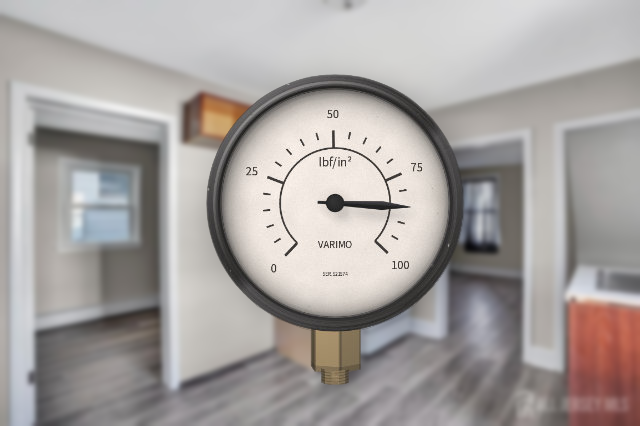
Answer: 85 psi
